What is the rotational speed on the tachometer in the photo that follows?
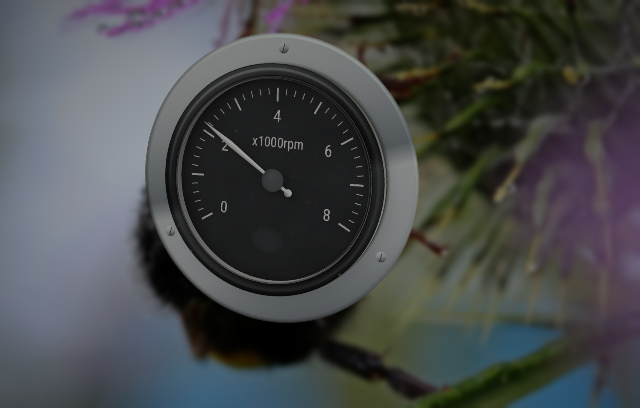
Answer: 2200 rpm
